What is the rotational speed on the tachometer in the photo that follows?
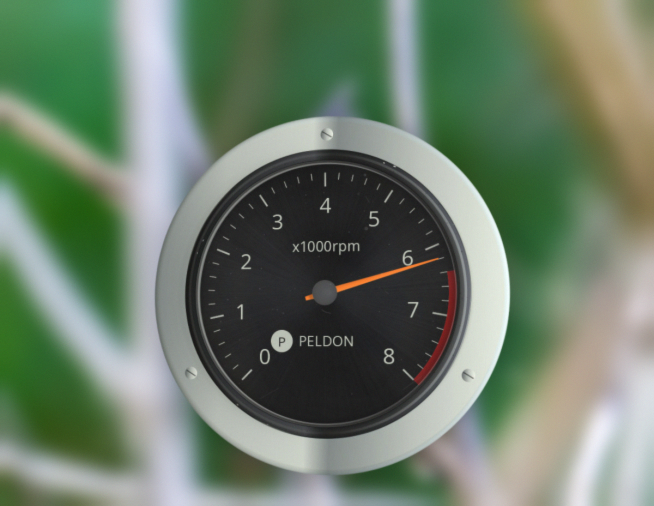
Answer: 6200 rpm
